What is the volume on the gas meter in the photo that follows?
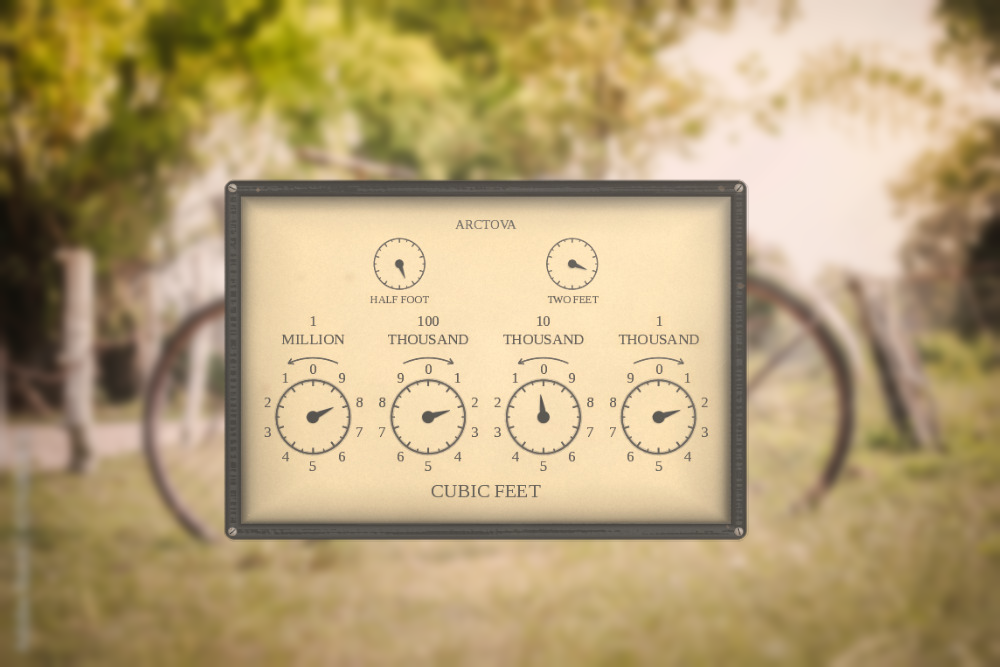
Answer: 820200 ft³
